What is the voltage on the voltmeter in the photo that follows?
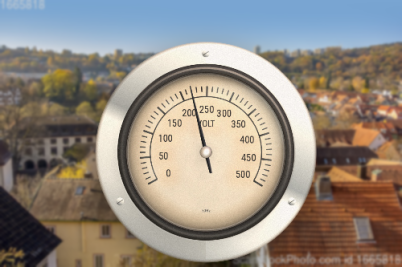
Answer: 220 V
